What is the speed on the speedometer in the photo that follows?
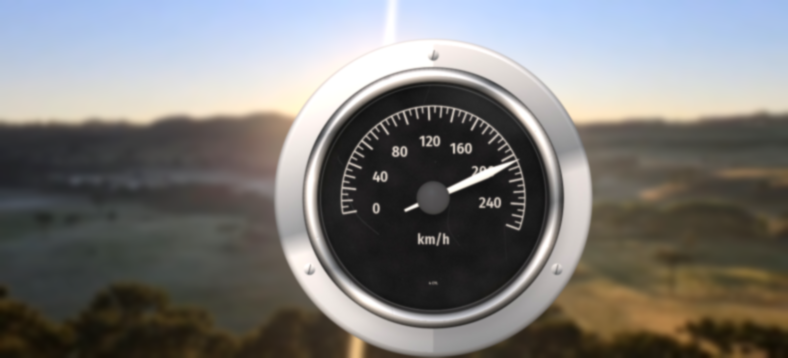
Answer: 205 km/h
